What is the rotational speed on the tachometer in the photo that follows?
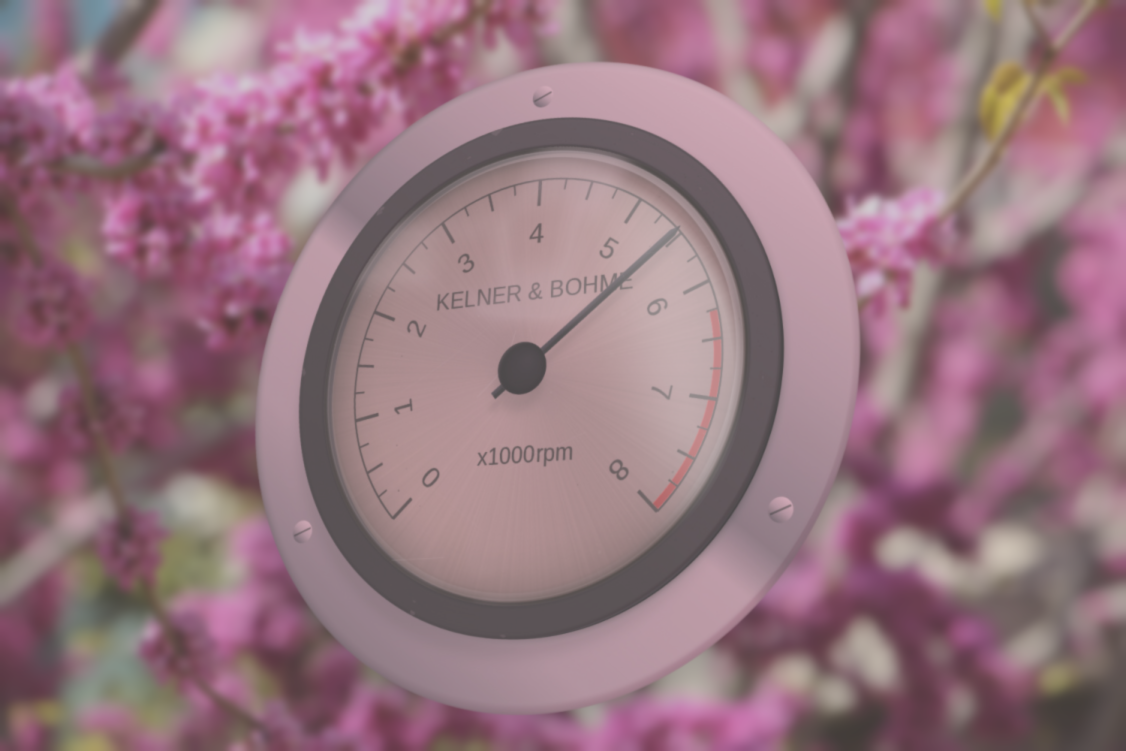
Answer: 5500 rpm
